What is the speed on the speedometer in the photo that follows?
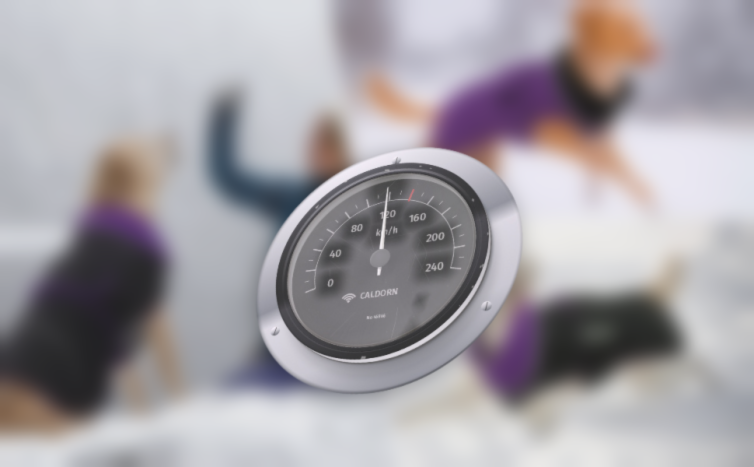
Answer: 120 km/h
